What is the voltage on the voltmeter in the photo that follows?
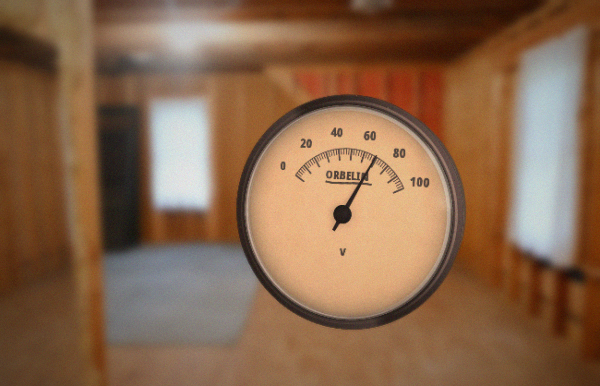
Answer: 70 V
